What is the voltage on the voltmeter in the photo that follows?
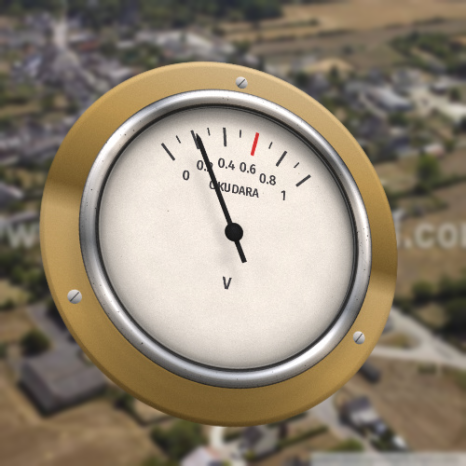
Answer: 0.2 V
